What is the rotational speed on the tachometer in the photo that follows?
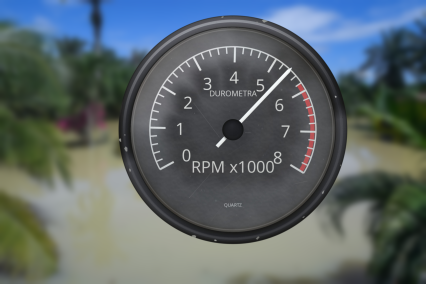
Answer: 5400 rpm
